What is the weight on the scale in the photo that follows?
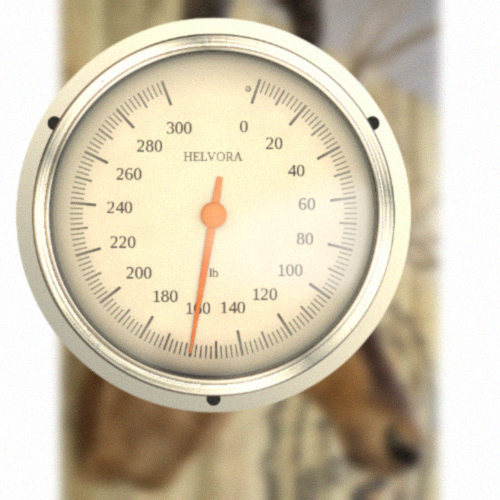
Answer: 160 lb
